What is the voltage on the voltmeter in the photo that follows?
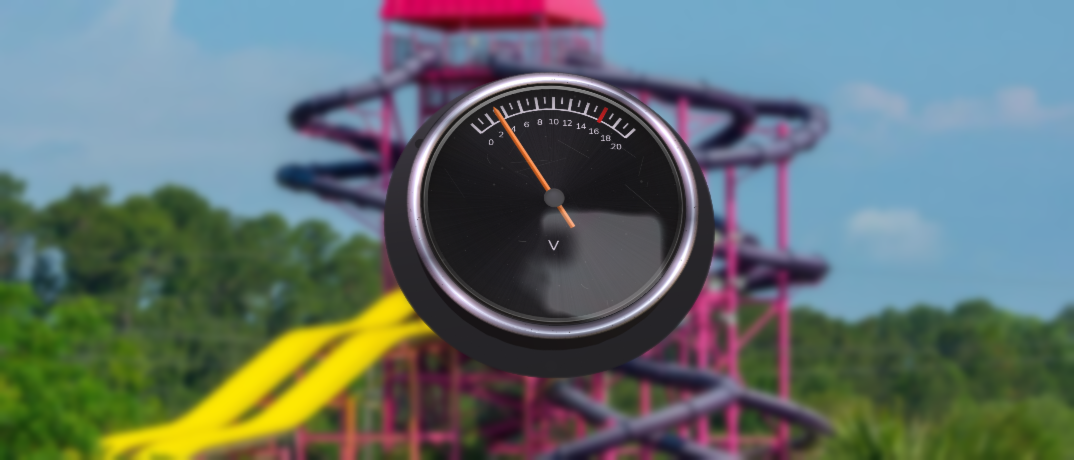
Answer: 3 V
